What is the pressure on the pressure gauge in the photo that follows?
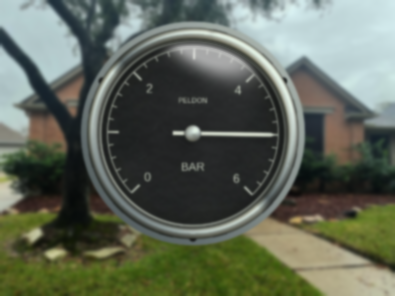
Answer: 5 bar
